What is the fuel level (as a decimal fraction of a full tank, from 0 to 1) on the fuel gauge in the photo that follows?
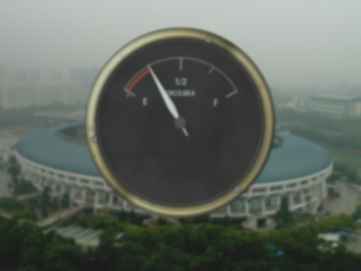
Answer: 0.25
